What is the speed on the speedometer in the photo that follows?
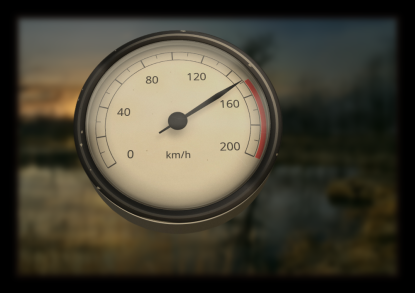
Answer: 150 km/h
